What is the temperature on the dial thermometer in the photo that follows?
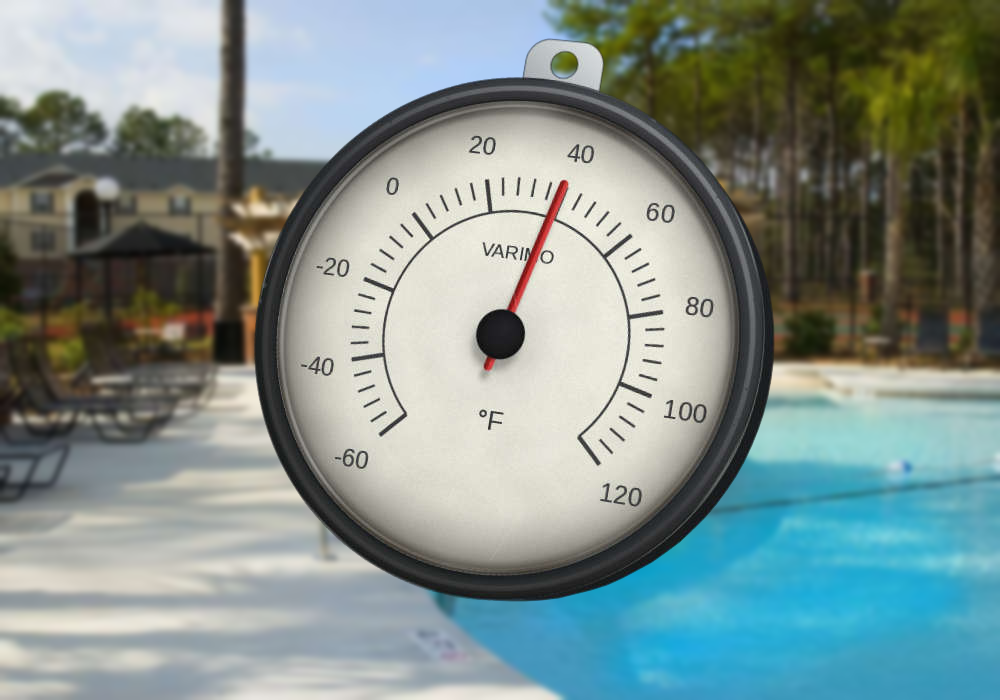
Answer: 40 °F
